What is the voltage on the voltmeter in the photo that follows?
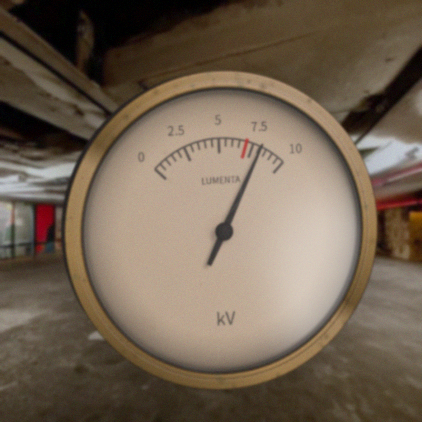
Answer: 8 kV
